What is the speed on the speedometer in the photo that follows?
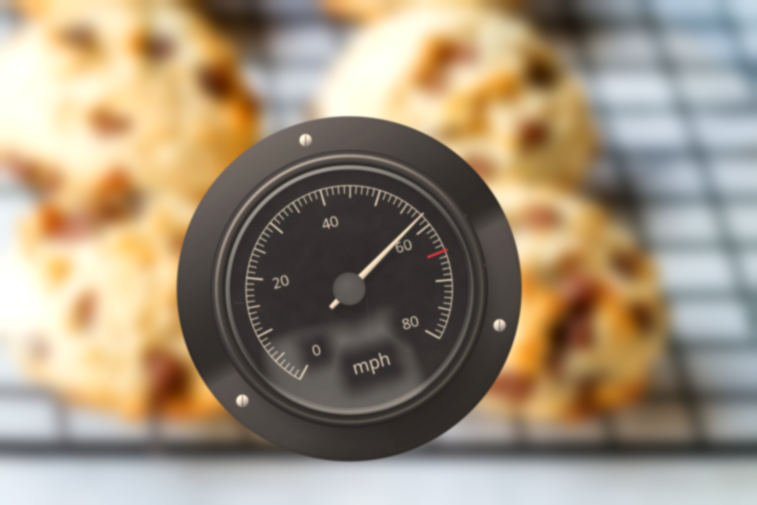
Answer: 58 mph
